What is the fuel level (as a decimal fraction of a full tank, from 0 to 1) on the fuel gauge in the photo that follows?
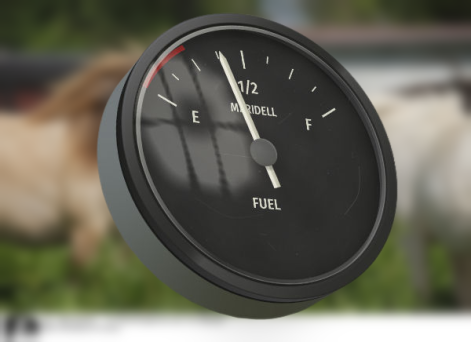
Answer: 0.375
